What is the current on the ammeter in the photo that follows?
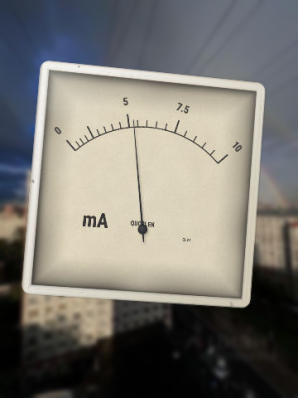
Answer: 5.25 mA
